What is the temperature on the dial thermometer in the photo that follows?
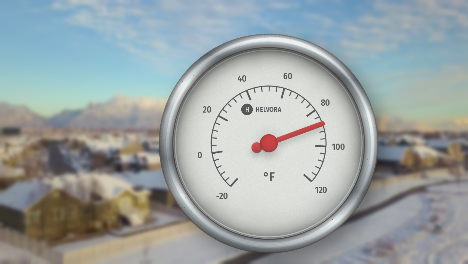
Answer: 88 °F
